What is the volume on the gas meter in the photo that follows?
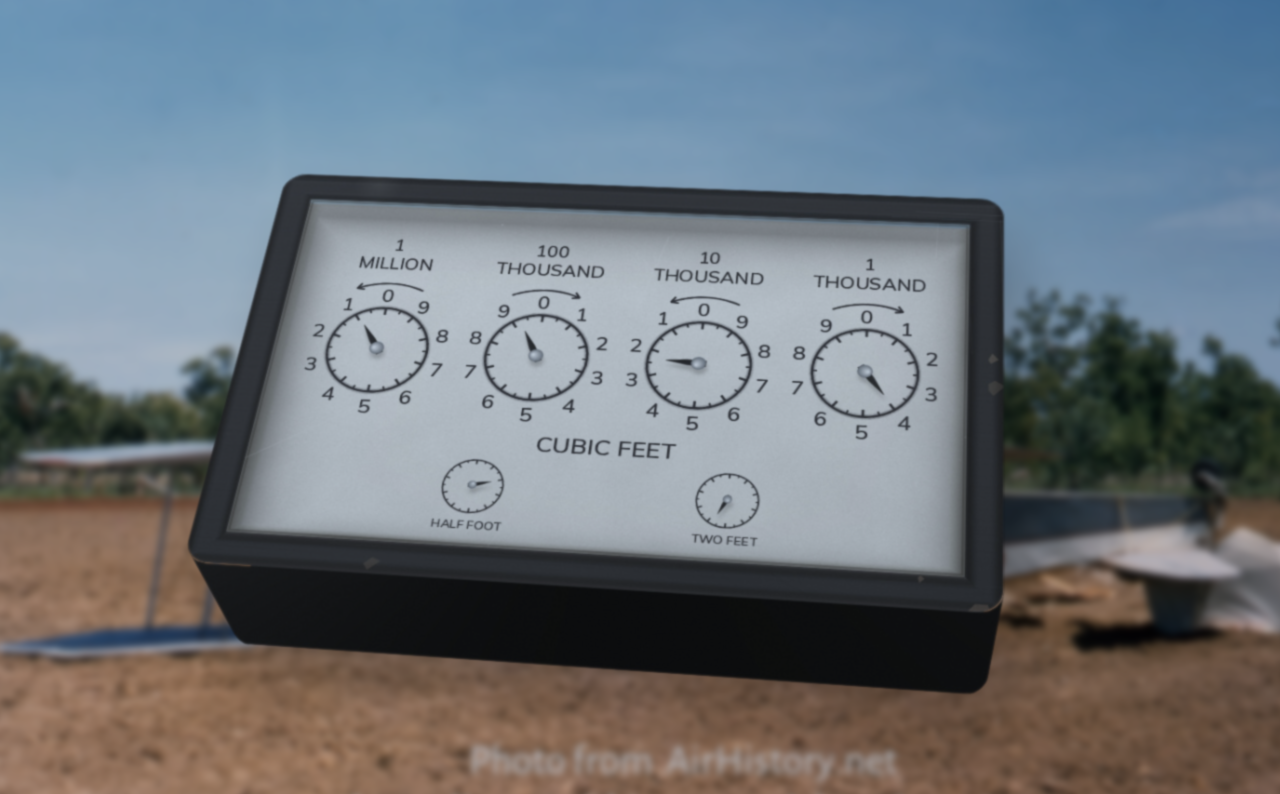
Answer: 92400 ft³
